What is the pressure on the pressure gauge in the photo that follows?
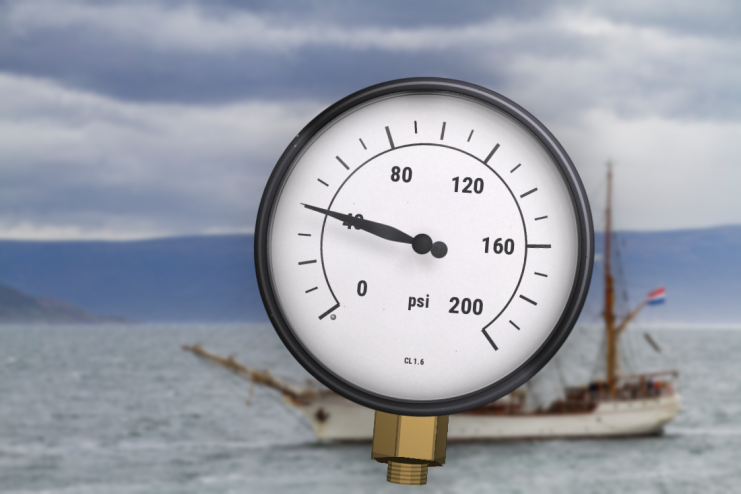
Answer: 40 psi
